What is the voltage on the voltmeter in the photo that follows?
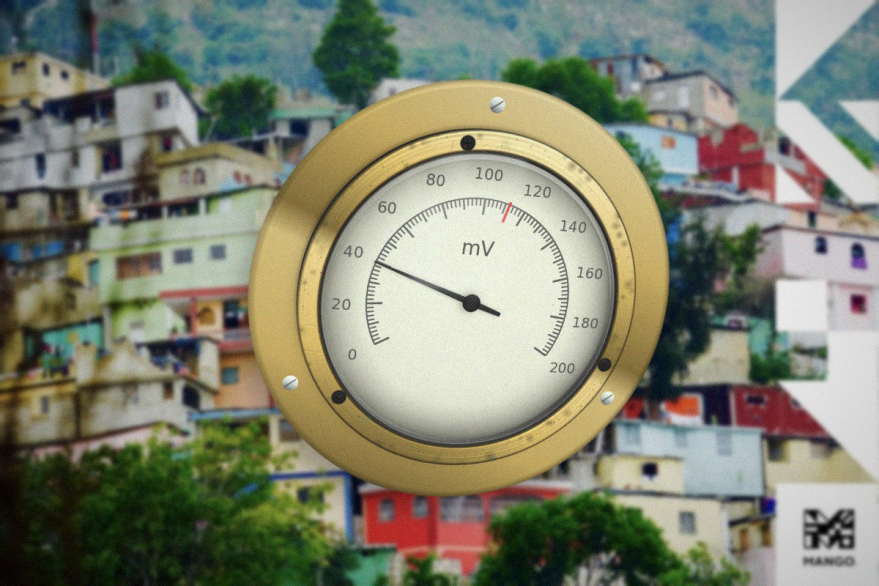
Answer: 40 mV
